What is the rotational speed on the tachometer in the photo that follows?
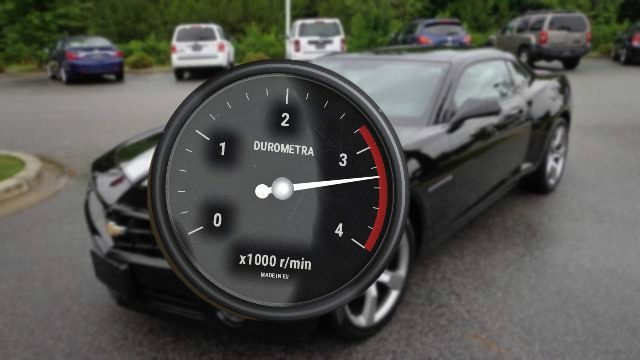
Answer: 3300 rpm
